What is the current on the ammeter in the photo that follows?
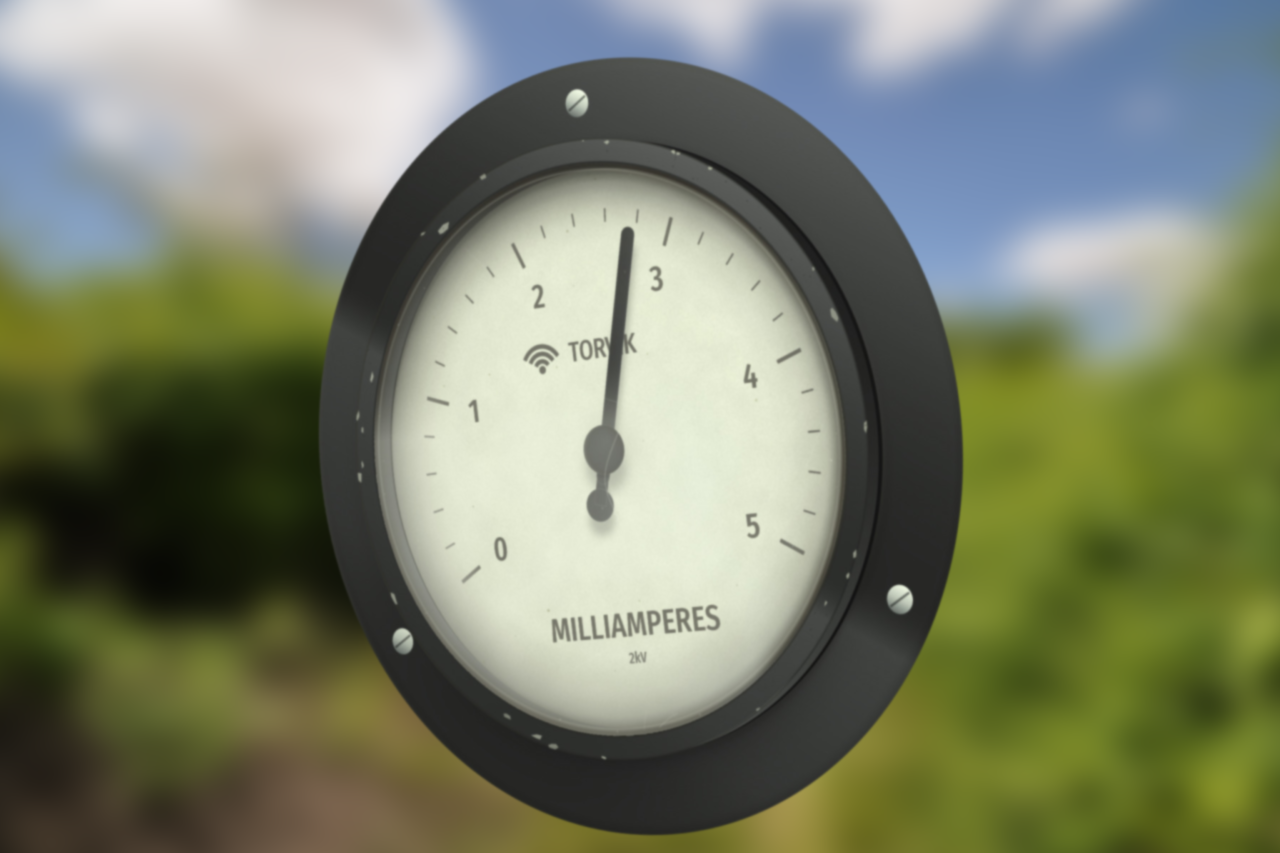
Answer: 2.8 mA
